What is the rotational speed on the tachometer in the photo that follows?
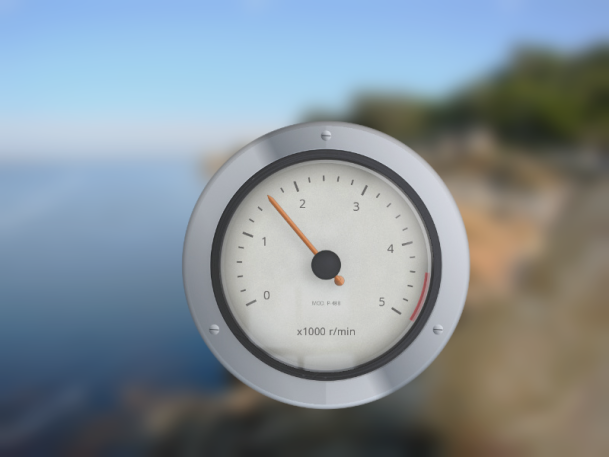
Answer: 1600 rpm
